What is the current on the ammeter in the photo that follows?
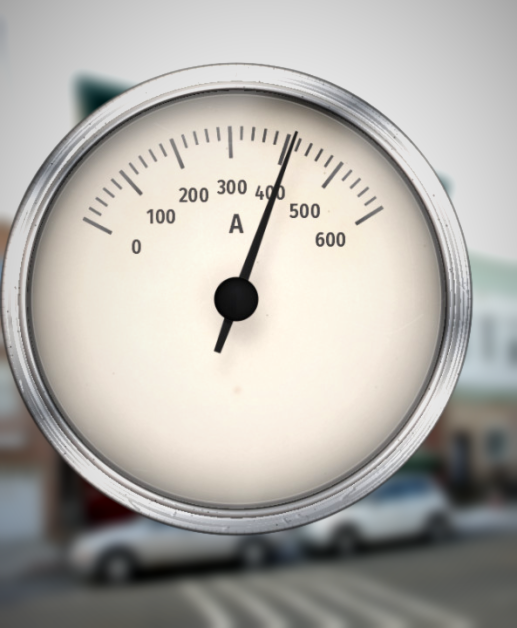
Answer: 410 A
